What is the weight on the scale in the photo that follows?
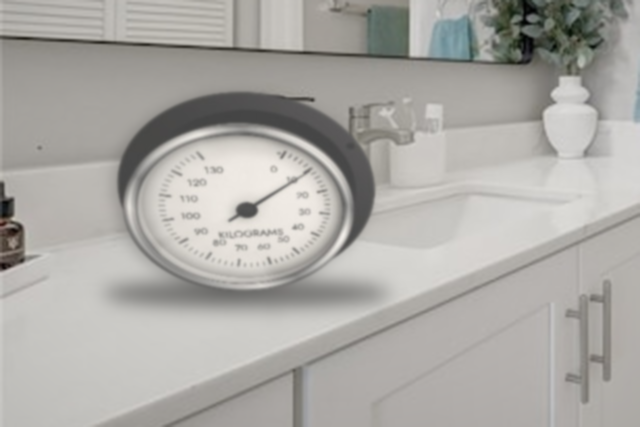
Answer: 10 kg
